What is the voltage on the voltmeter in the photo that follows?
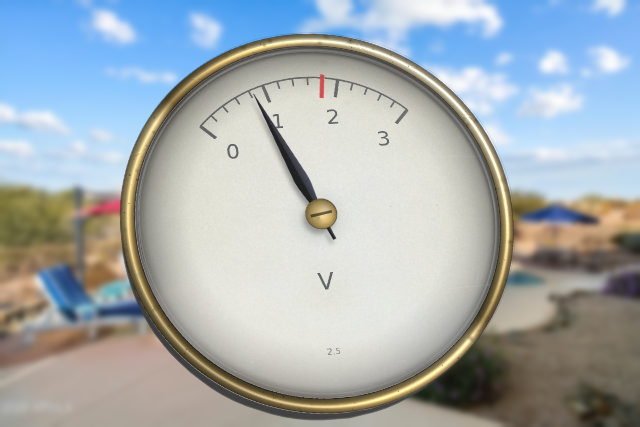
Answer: 0.8 V
